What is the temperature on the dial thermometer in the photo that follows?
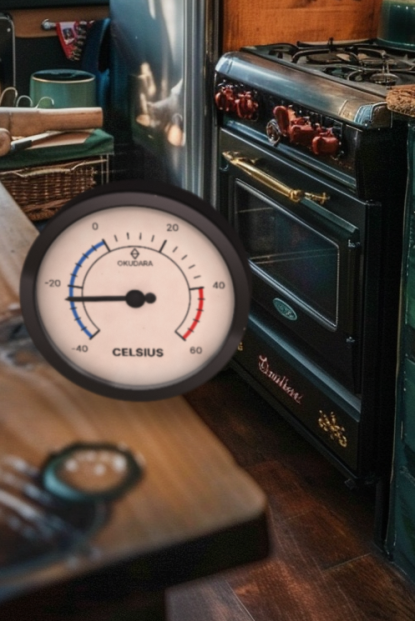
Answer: -24 °C
